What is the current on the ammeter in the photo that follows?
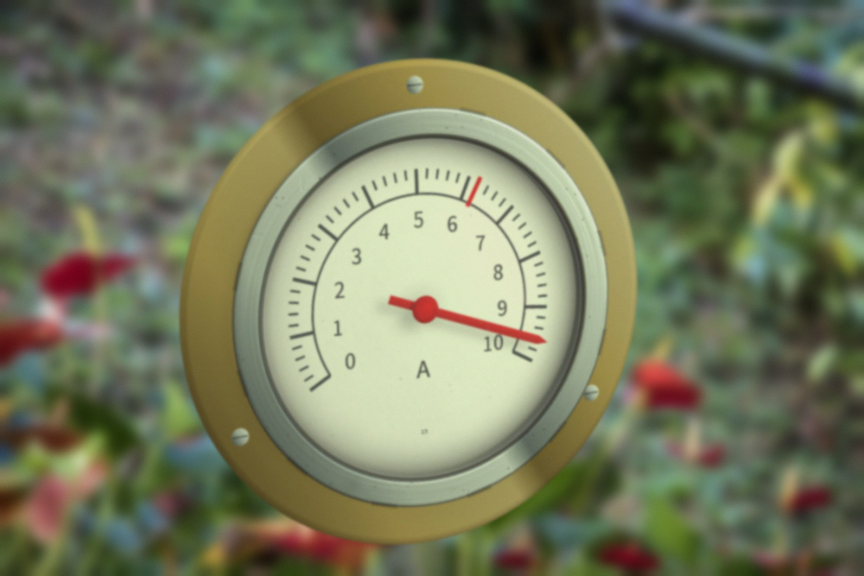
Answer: 9.6 A
